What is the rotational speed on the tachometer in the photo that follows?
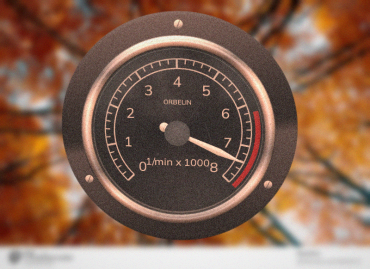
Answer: 7400 rpm
